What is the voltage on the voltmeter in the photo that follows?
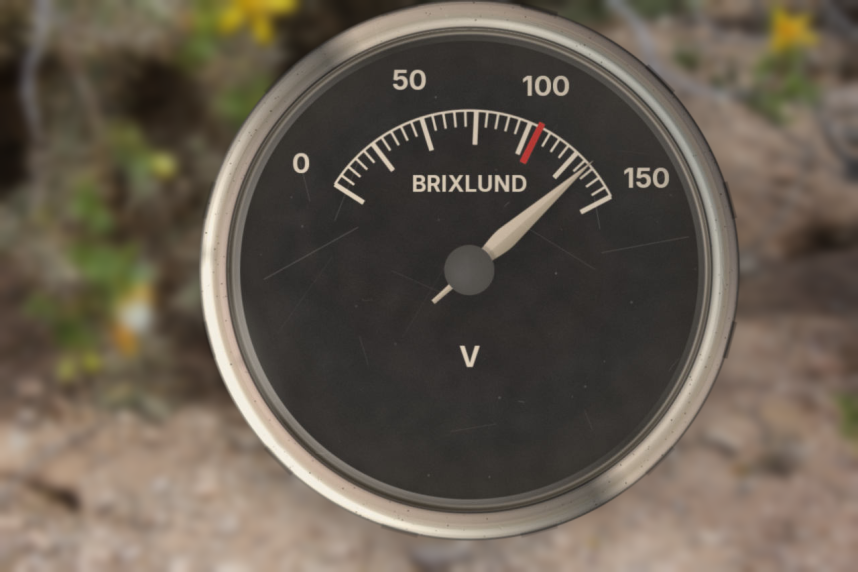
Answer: 132.5 V
